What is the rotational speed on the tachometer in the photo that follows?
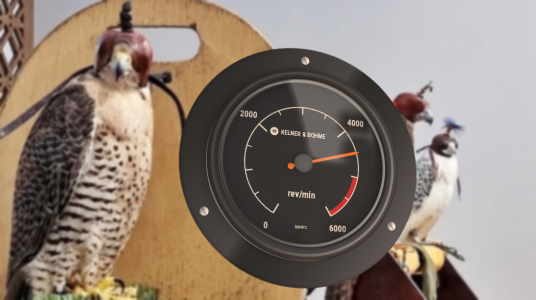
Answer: 4500 rpm
